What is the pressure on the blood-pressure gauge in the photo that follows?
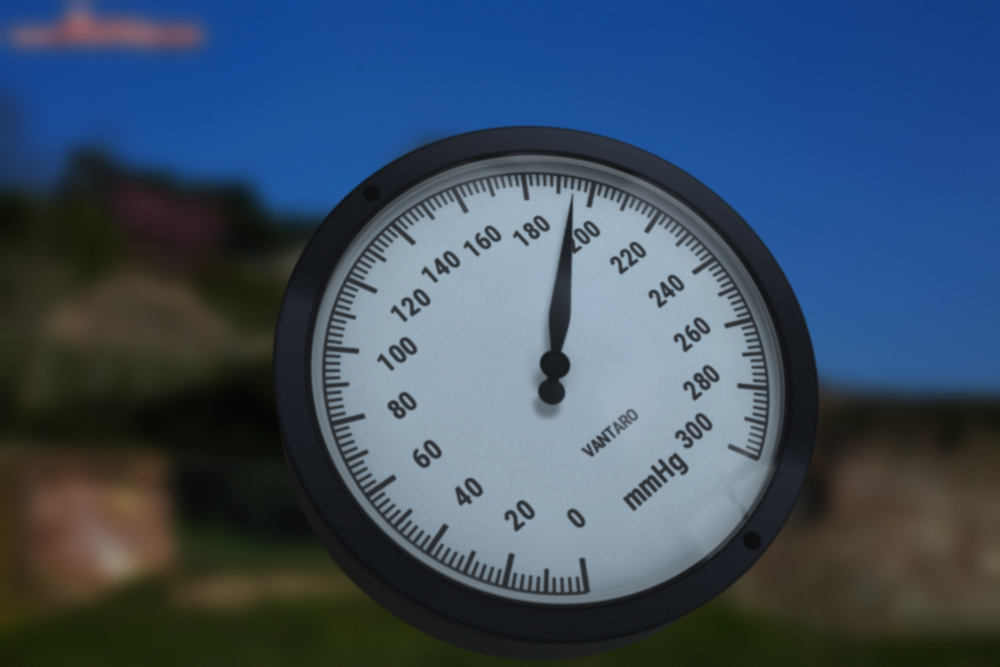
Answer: 194 mmHg
